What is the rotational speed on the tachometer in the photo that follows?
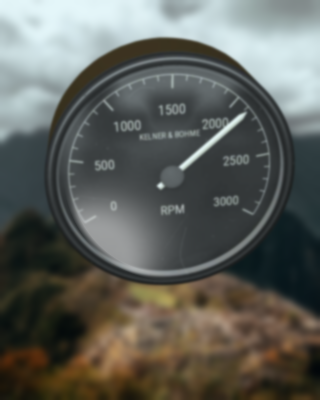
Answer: 2100 rpm
